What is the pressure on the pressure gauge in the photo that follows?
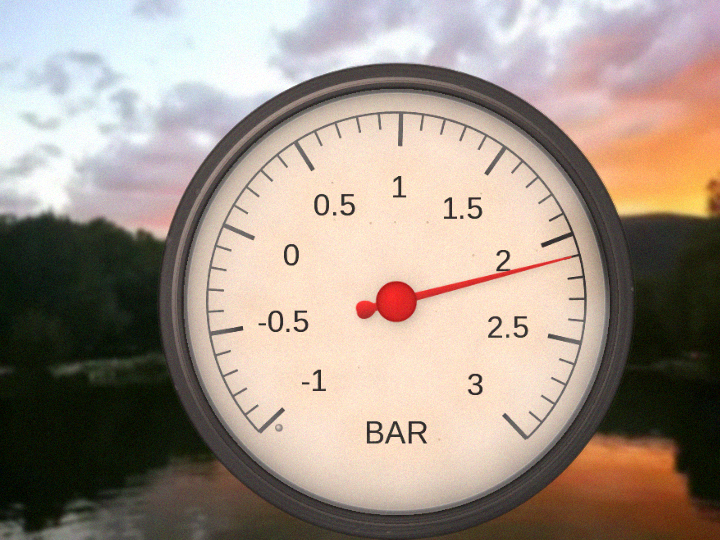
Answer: 2.1 bar
